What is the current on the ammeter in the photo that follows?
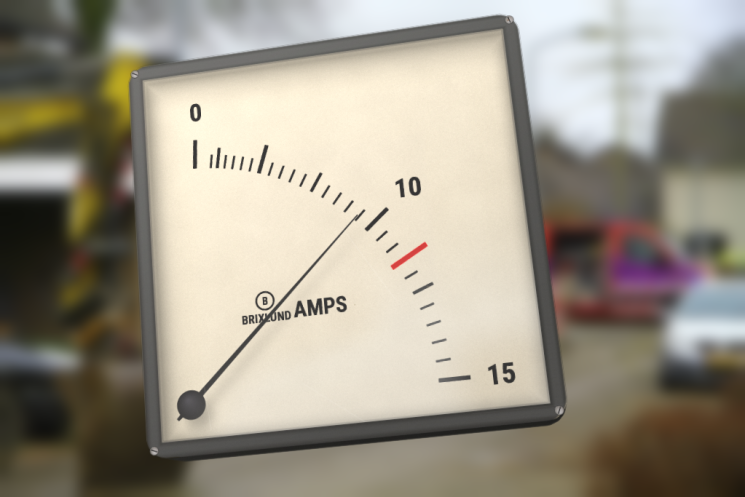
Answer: 9.5 A
